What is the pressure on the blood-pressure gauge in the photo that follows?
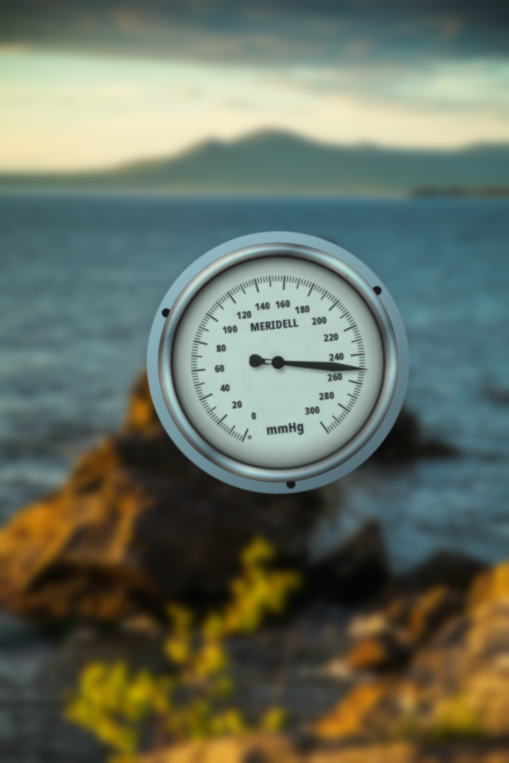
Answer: 250 mmHg
